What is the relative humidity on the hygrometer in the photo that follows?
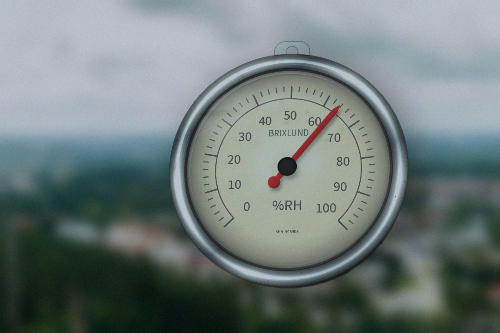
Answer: 64 %
